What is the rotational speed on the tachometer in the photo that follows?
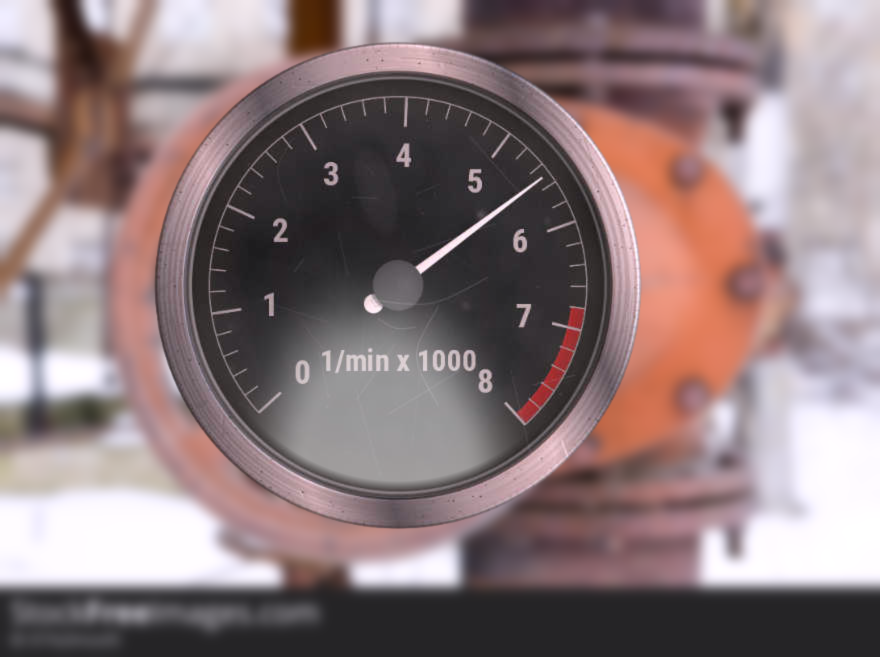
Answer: 5500 rpm
